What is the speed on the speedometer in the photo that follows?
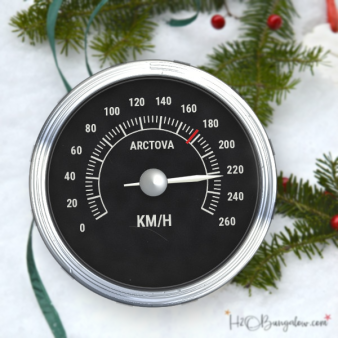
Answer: 224 km/h
